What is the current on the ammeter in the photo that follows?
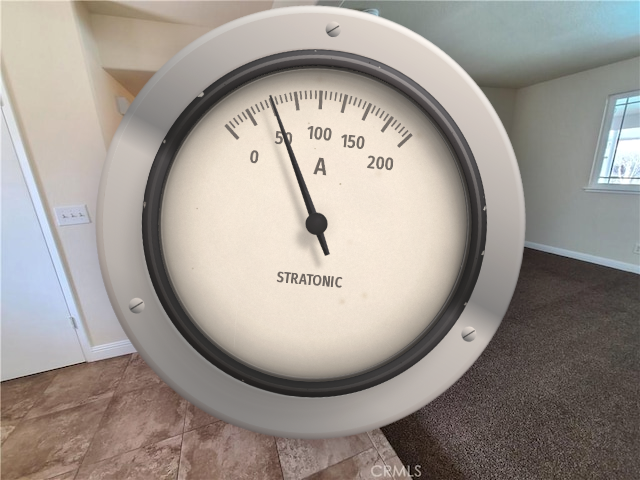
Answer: 50 A
